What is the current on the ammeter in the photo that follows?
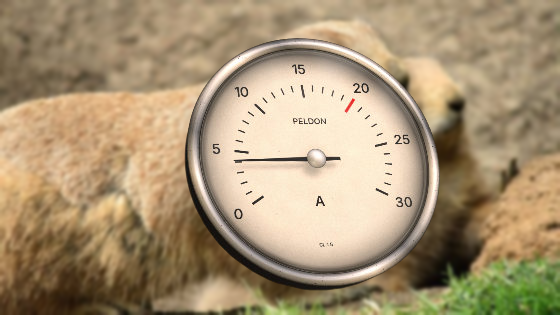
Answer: 4 A
